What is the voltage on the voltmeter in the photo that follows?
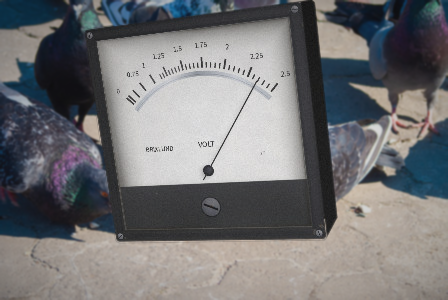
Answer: 2.35 V
